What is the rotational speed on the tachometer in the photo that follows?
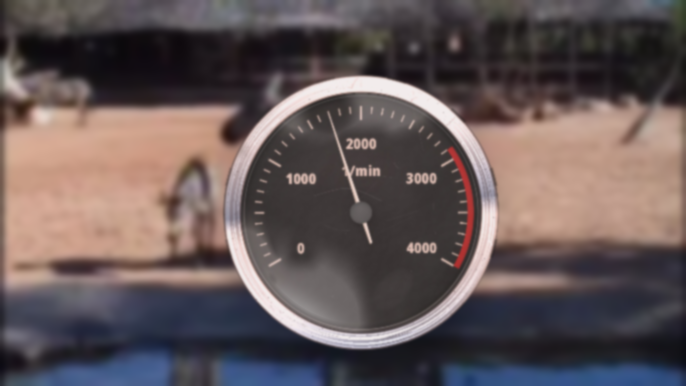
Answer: 1700 rpm
